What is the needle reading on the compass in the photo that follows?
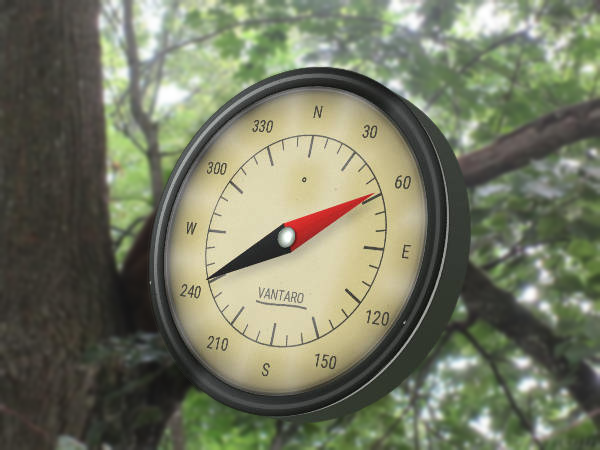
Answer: 60 °
